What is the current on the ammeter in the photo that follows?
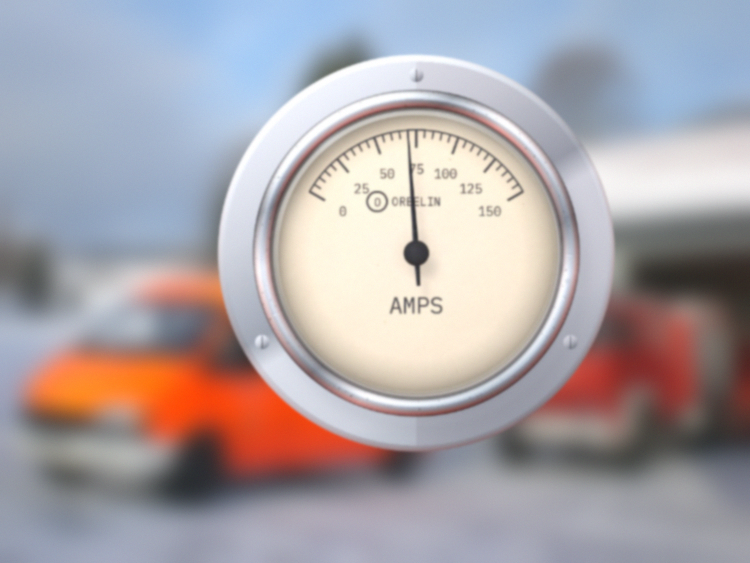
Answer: 70 A
